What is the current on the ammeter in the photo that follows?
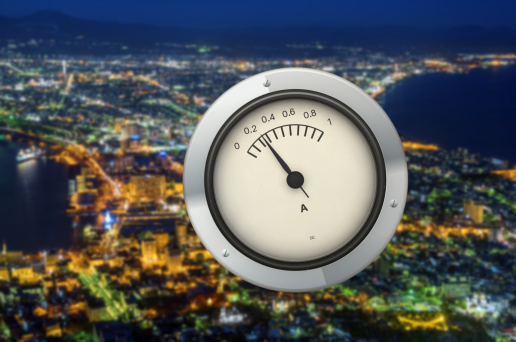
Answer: 0.25 A
